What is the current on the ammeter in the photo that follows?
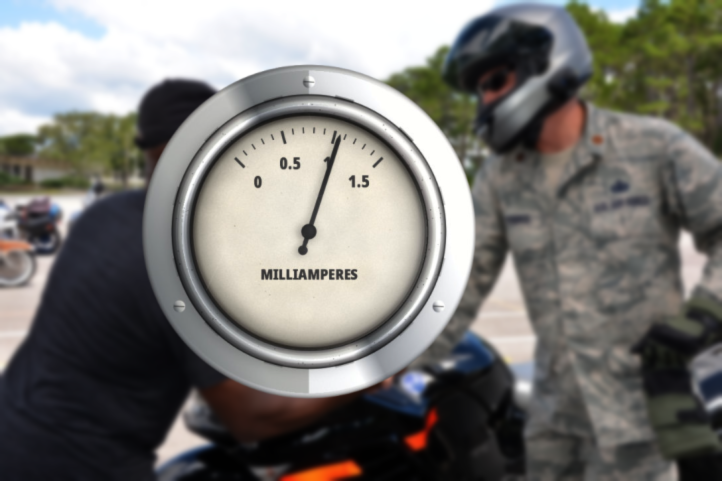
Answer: 1.05 mA
